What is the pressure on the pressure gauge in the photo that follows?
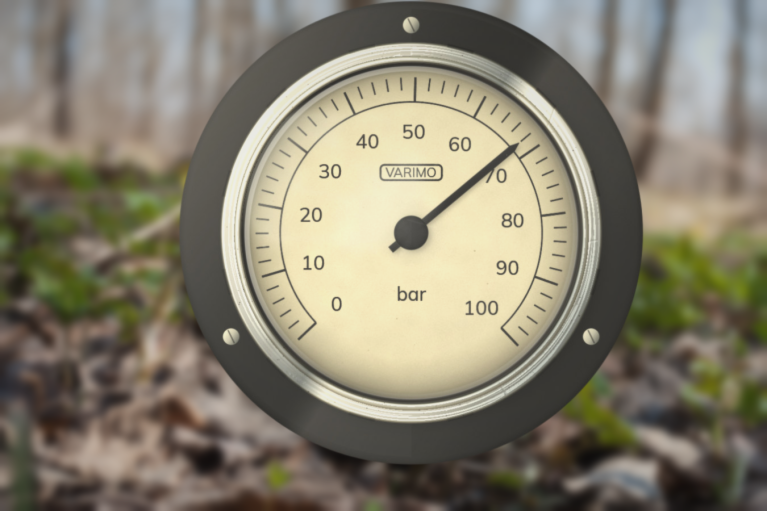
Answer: 68 bar
